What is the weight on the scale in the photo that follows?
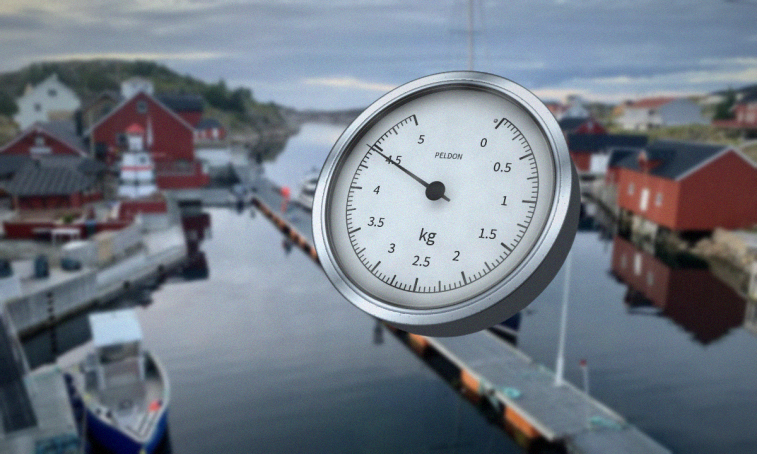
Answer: 4.45 kg
